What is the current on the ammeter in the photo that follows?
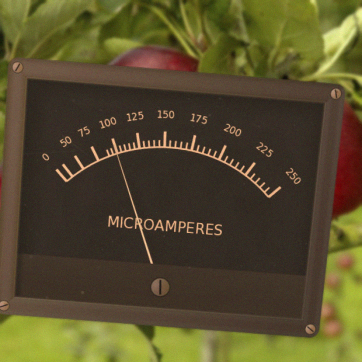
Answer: 100 µA
